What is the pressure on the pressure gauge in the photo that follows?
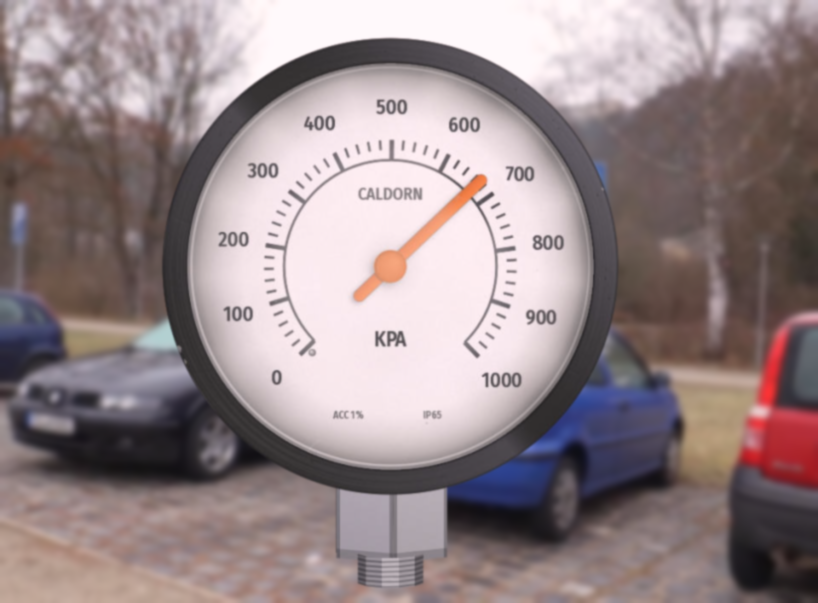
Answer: 670 kPa
